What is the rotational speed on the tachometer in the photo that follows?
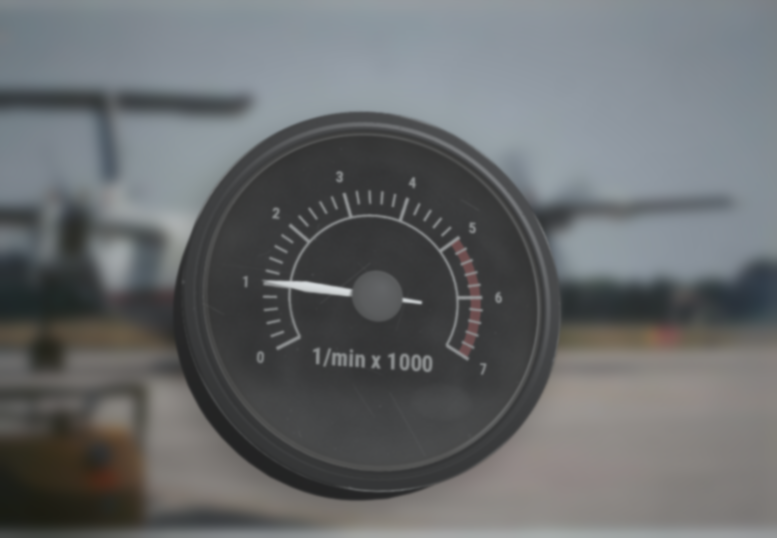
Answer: 1000 rpm
